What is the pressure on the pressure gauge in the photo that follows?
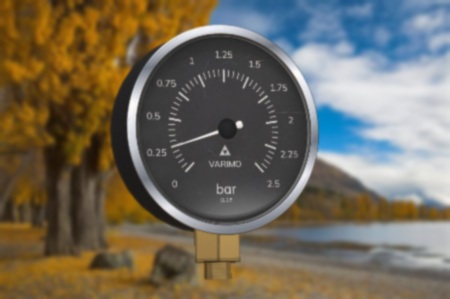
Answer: 0.25 bar
